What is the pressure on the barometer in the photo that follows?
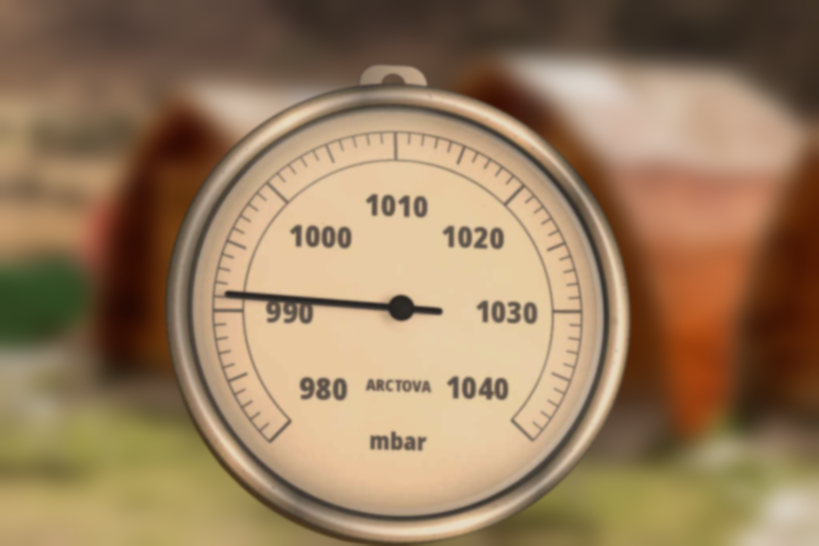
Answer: 991 mbar
